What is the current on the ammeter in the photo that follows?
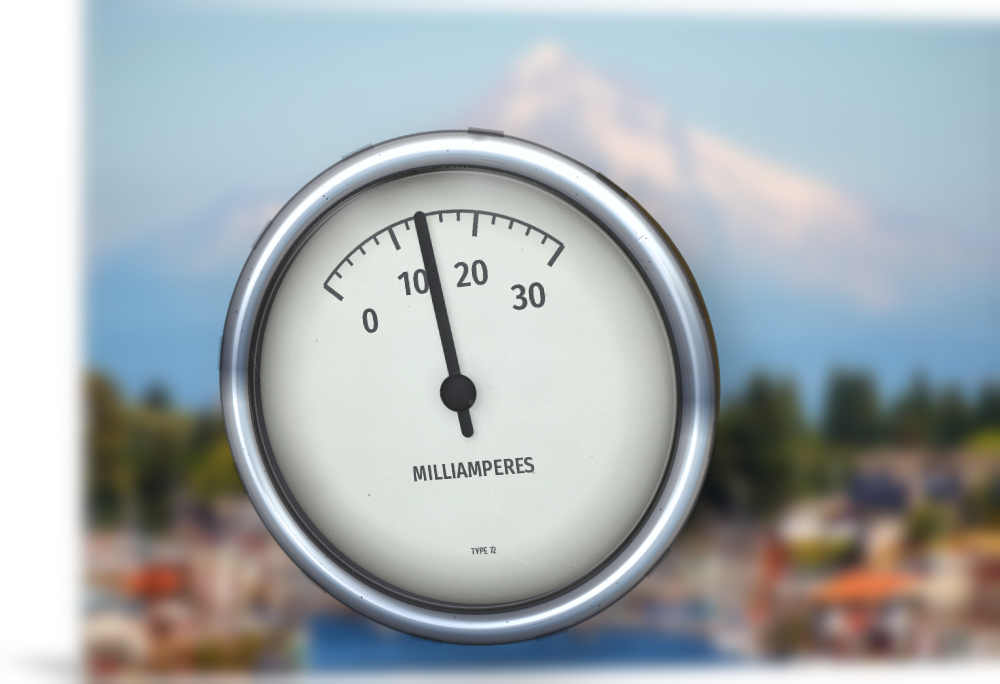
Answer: 14 mA
